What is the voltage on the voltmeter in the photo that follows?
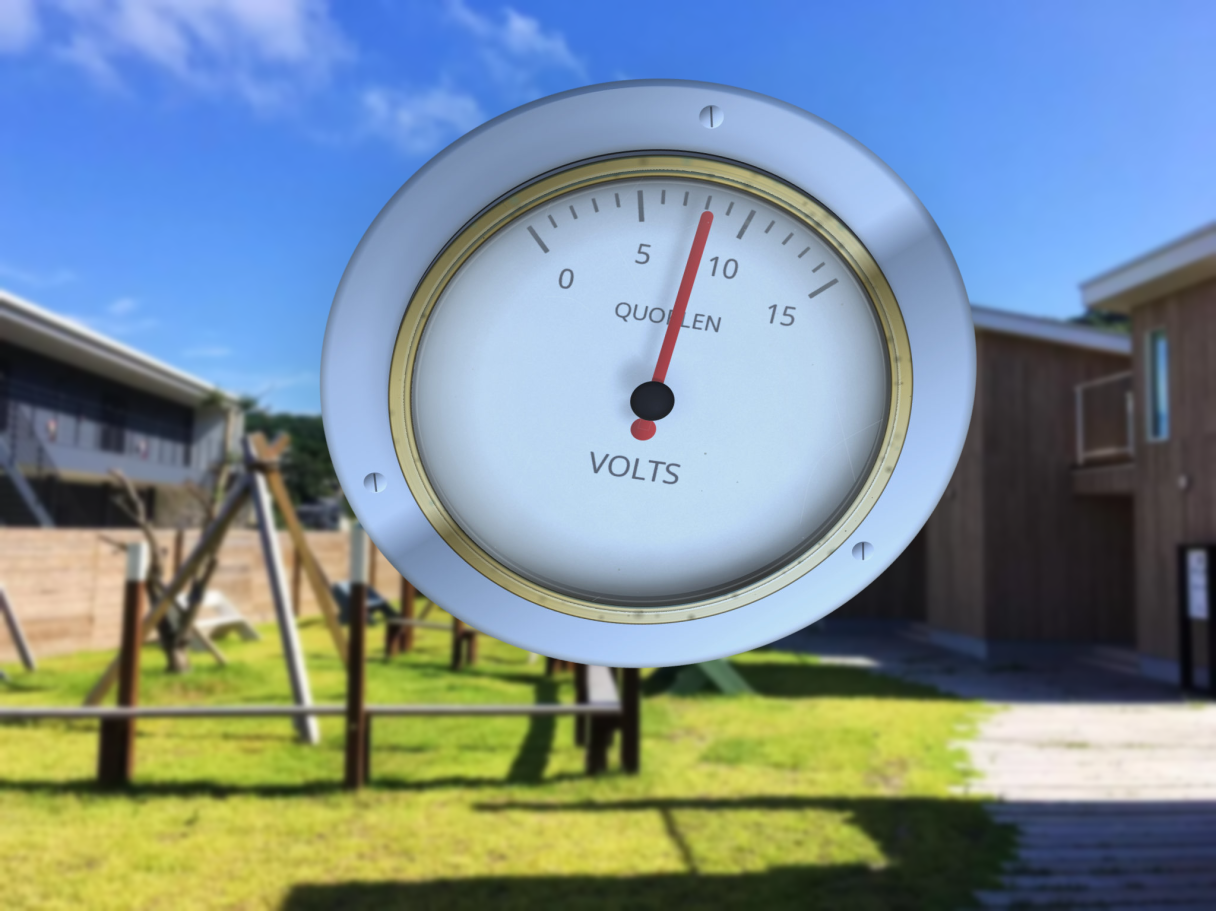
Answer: 8 V
